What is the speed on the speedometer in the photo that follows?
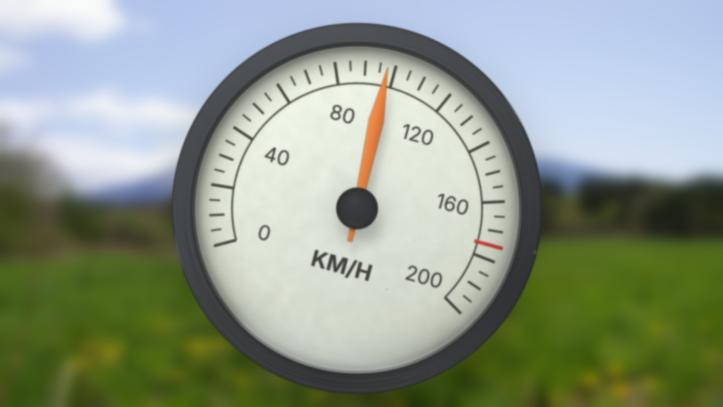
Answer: 97.5 km/h
